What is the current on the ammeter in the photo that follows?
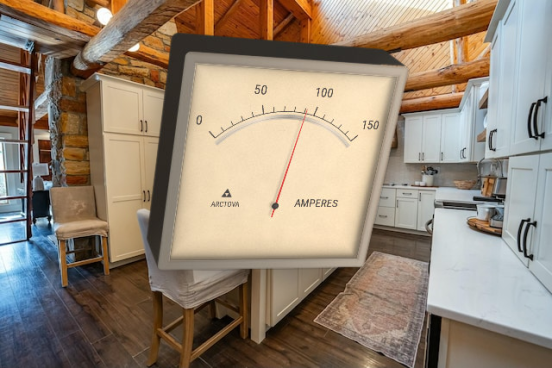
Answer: 90 A
